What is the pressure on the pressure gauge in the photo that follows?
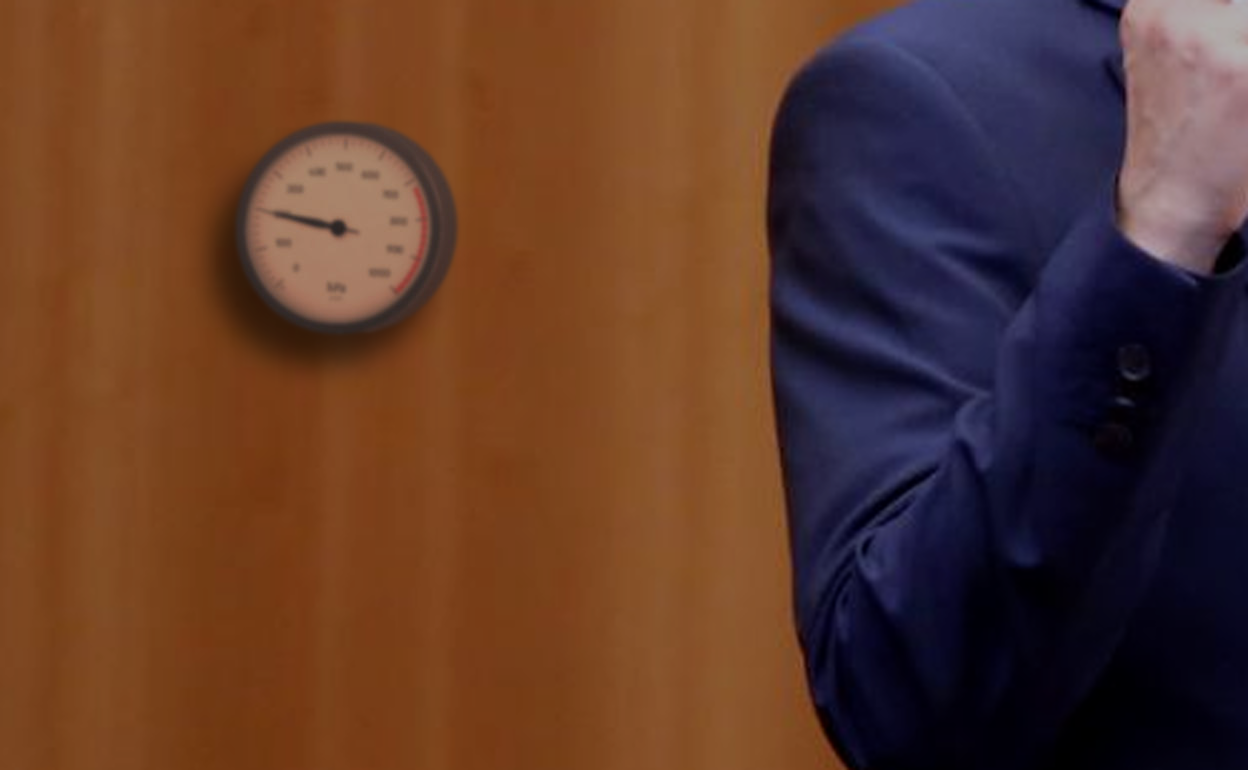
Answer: 200 kPa
